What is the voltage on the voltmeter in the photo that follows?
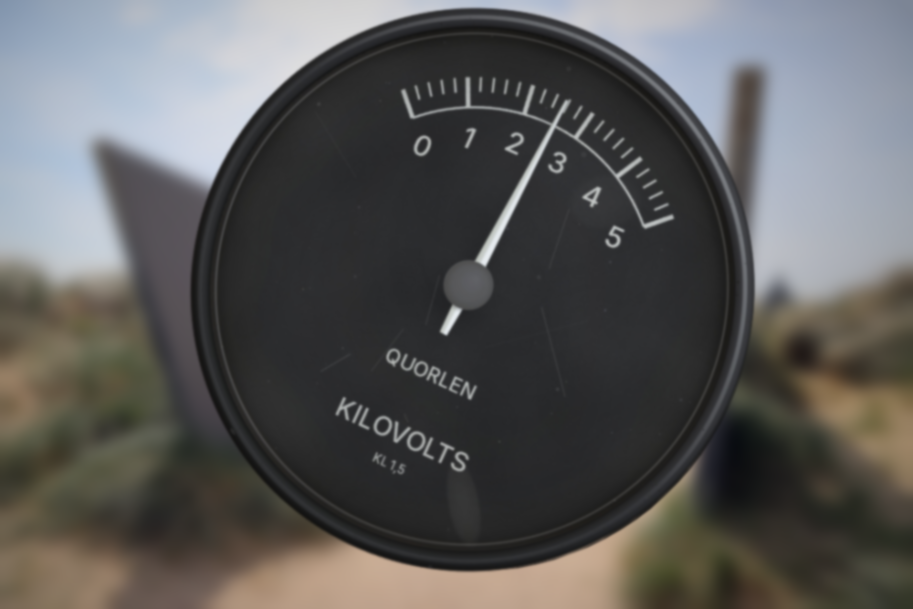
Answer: 2.6 kV
